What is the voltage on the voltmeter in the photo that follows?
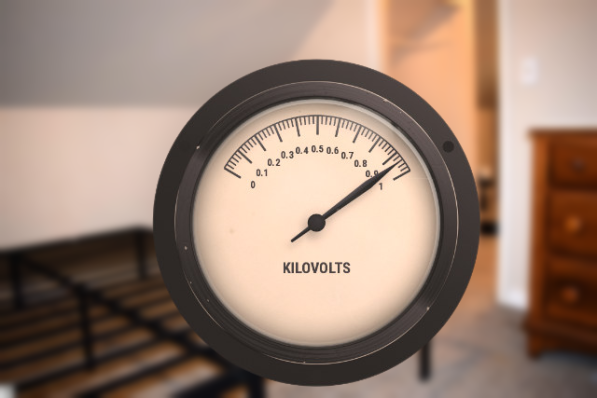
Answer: 0.94 kV
